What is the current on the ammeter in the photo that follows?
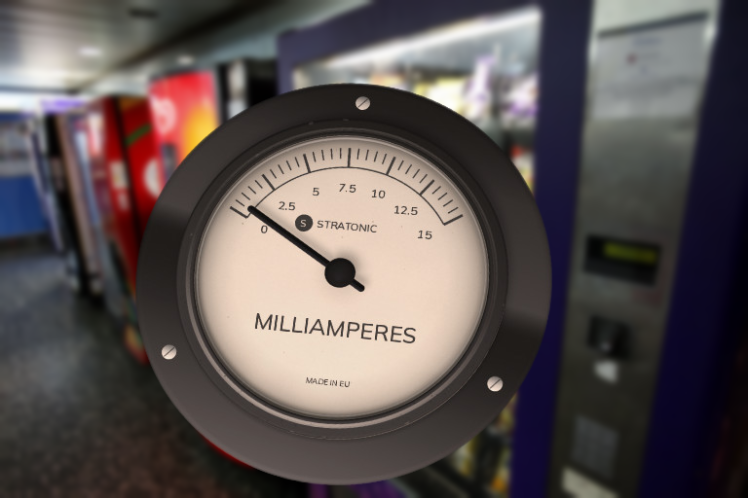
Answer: 0.5 mA
